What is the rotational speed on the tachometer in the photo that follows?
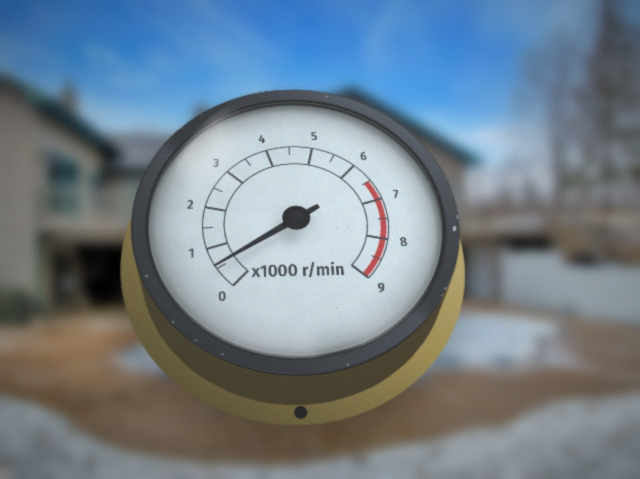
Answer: 500 rpm
